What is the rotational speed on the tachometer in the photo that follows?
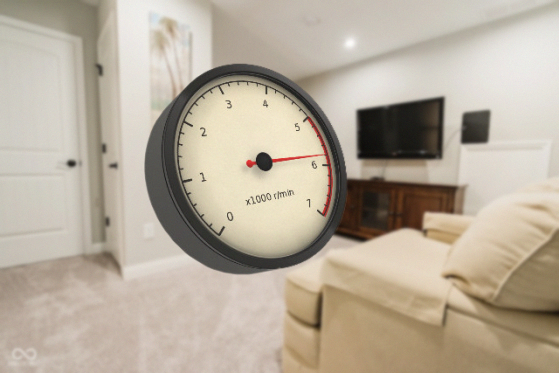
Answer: 5800 rpm
